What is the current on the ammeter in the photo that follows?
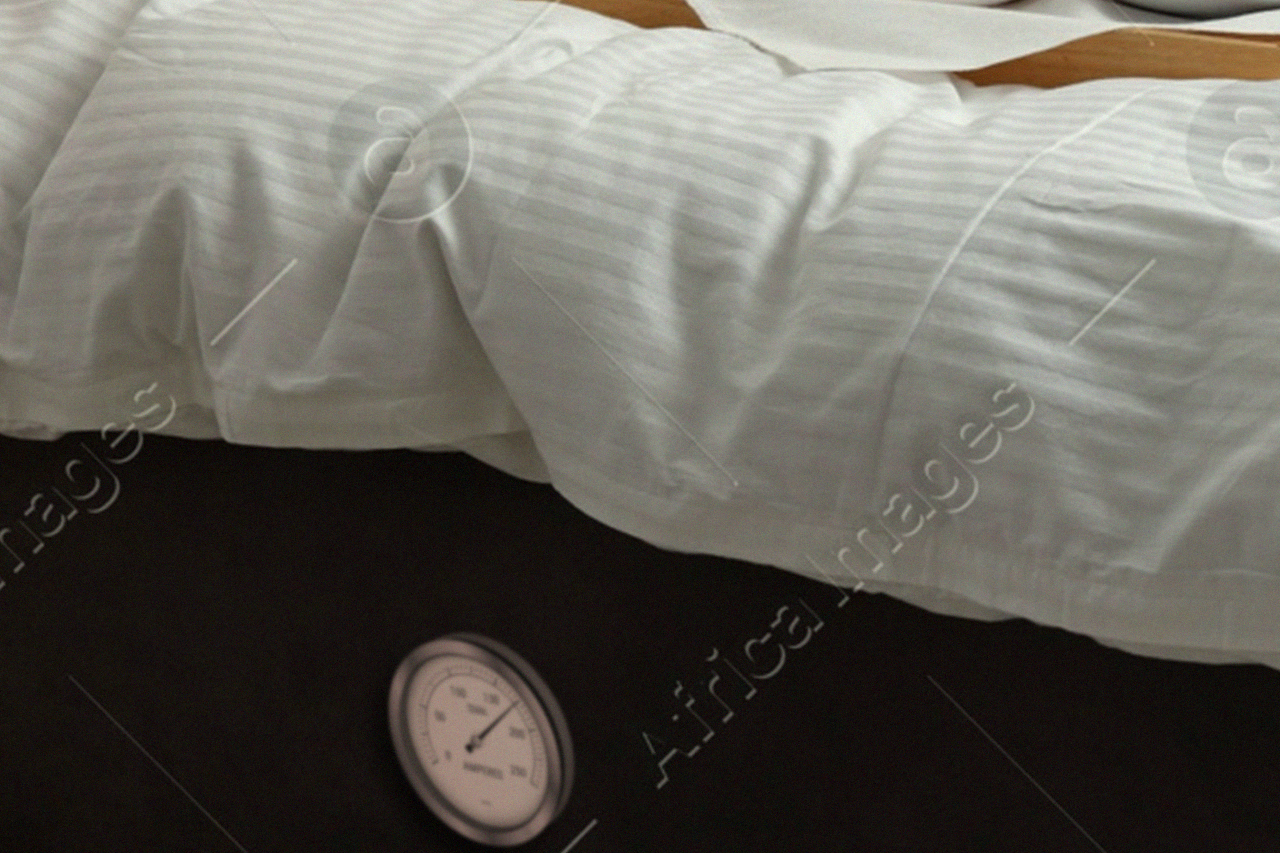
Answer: 175 A
